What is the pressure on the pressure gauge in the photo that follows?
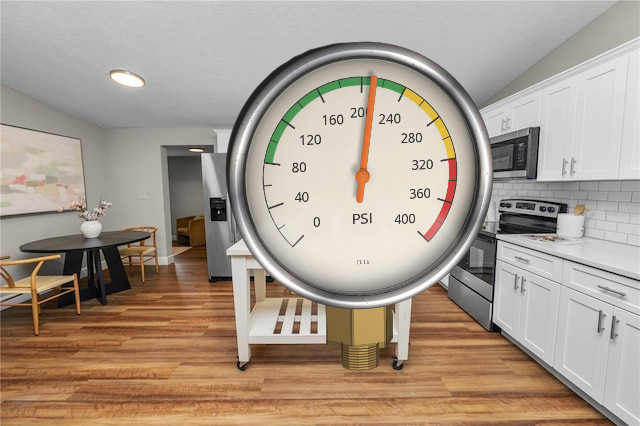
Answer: 210 psi
